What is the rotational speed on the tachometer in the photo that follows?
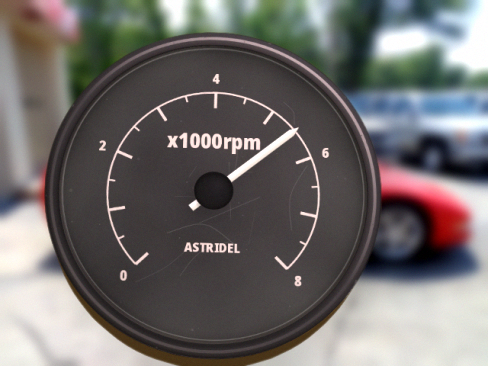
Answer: 5500 rpm
